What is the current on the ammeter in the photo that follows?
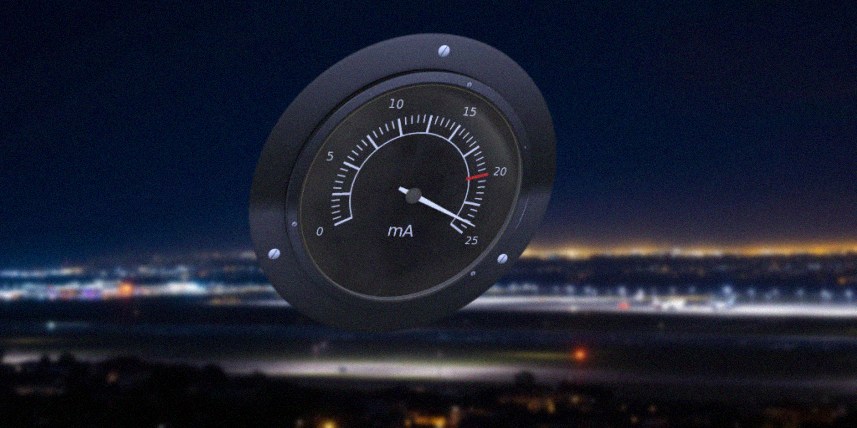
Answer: 24 mA
